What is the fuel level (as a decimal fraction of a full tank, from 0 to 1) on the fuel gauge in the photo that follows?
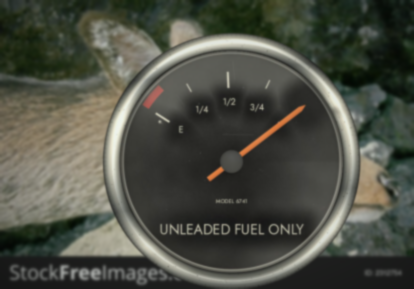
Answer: 1
